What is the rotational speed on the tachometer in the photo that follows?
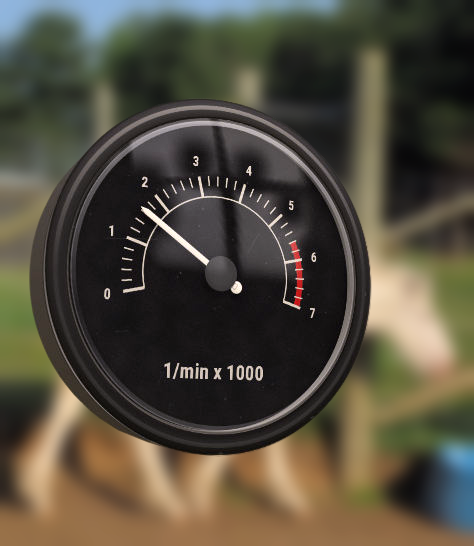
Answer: 1600 rpm
